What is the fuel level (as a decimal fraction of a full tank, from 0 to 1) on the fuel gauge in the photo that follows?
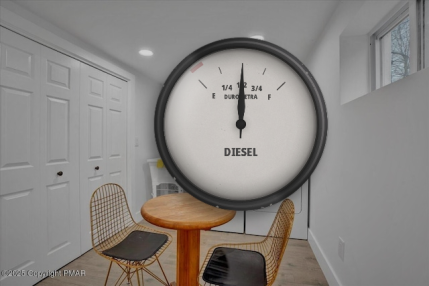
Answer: 0.5
